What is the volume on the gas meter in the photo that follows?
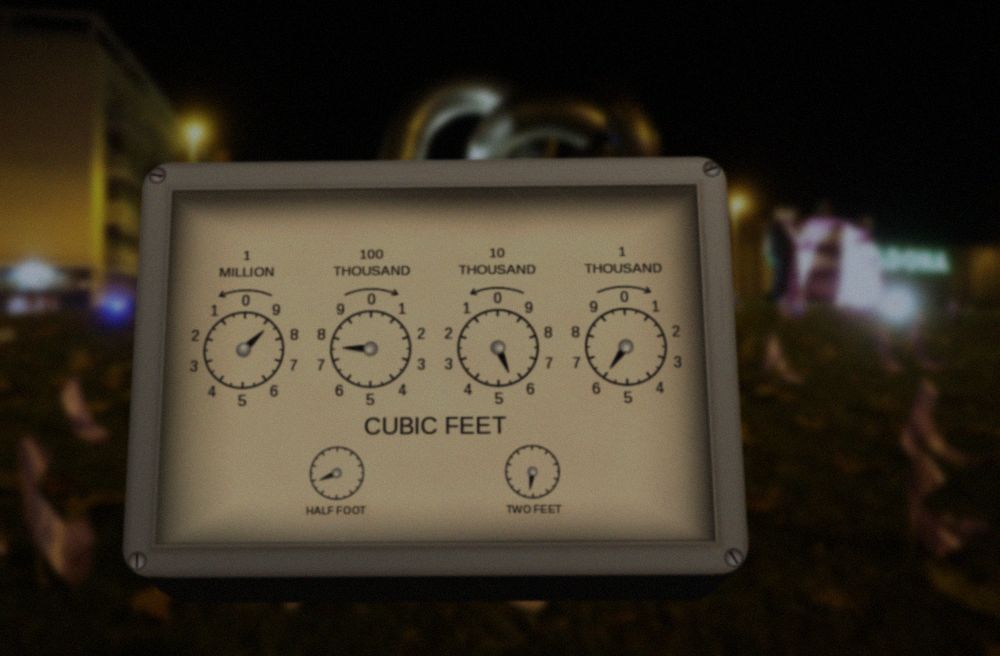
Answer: 875600 ft³
